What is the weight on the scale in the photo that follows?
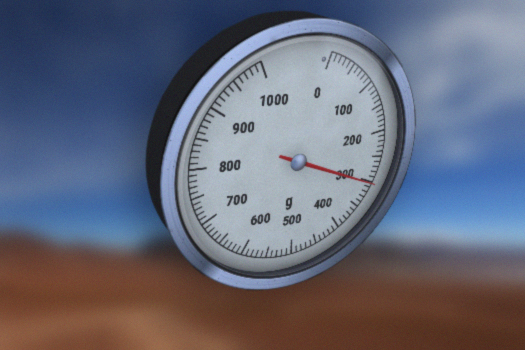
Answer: 300 g
